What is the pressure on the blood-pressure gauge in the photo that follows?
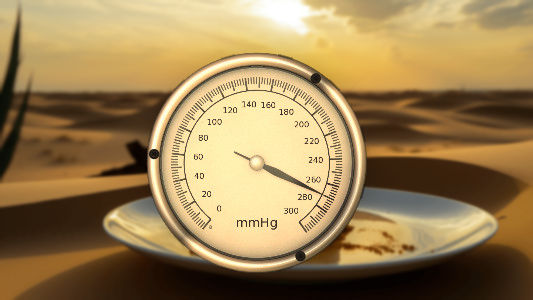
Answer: 270 mmHg
